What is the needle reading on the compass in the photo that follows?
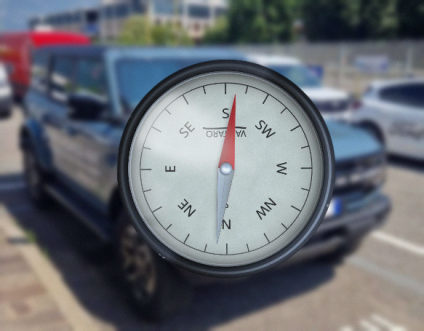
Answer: 187.5 °
